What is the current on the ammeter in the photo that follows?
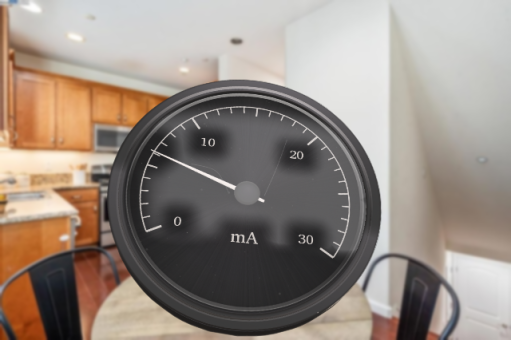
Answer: 6 mA
